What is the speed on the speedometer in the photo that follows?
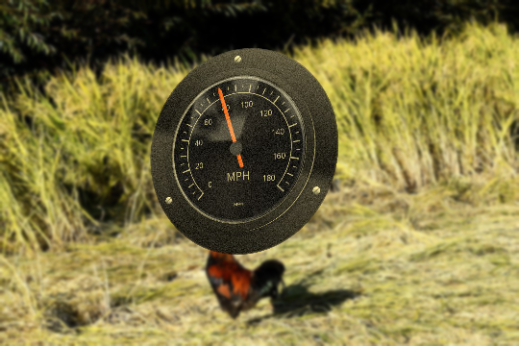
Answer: 80 mph
